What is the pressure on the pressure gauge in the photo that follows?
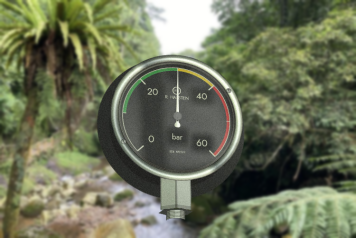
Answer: 30 bar
